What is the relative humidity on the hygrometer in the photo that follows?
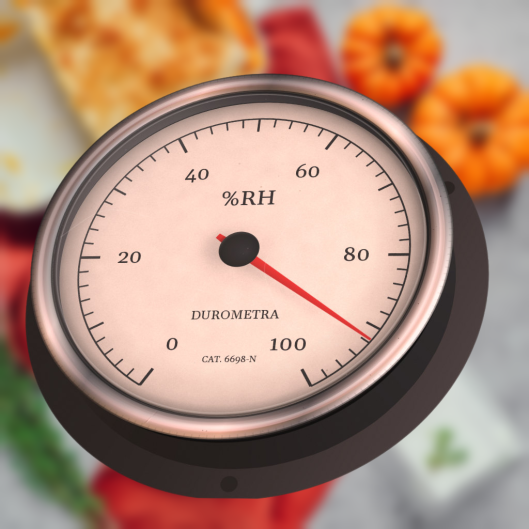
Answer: 92 %
